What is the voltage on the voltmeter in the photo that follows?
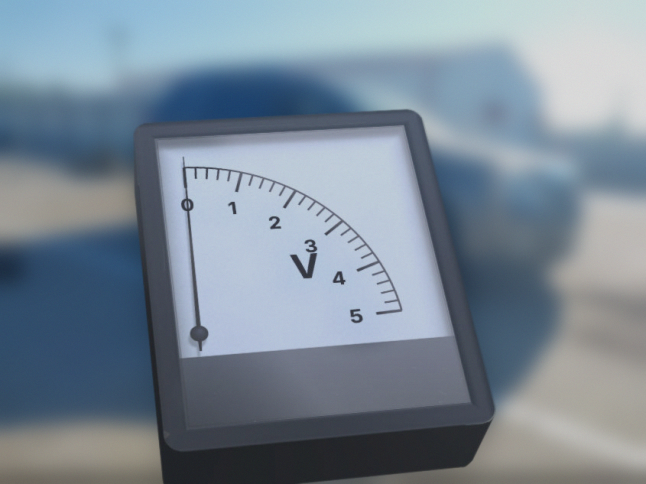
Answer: 0 V
